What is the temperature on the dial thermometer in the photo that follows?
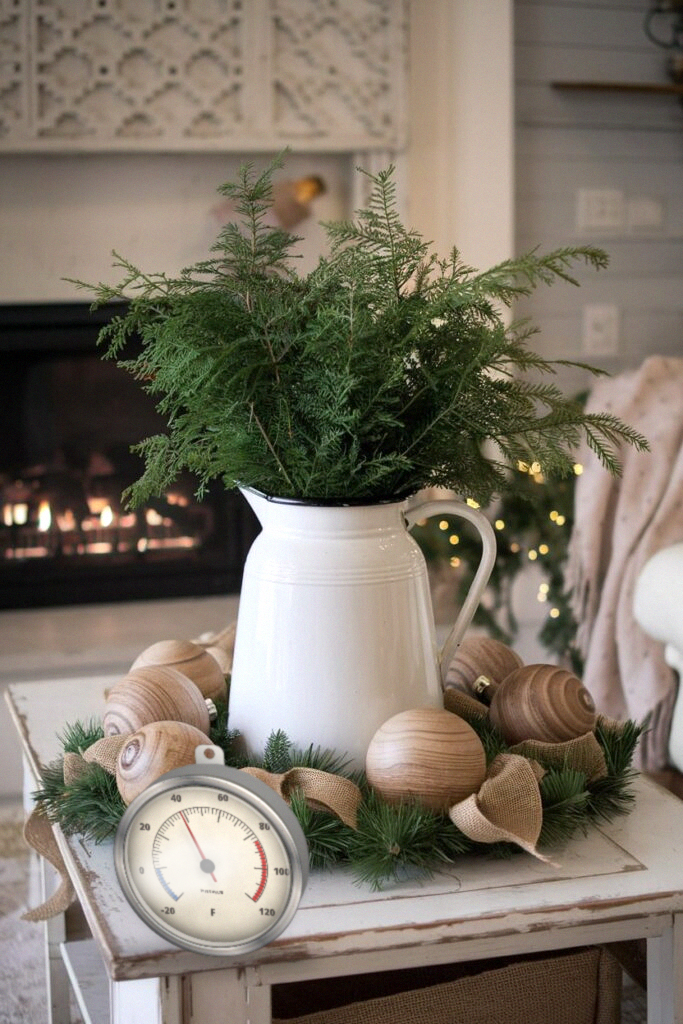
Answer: 40 °F
